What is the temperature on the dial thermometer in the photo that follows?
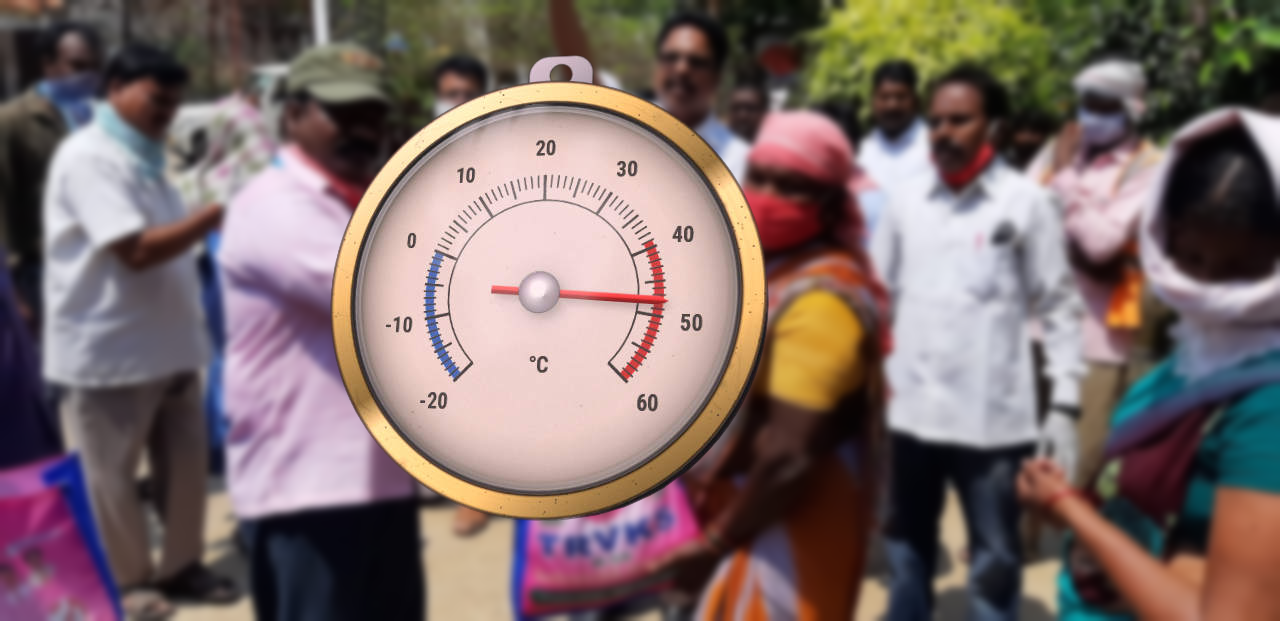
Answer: 48 °C
